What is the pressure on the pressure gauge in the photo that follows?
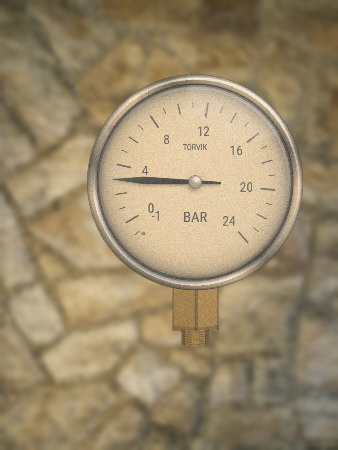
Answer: 3 bar
